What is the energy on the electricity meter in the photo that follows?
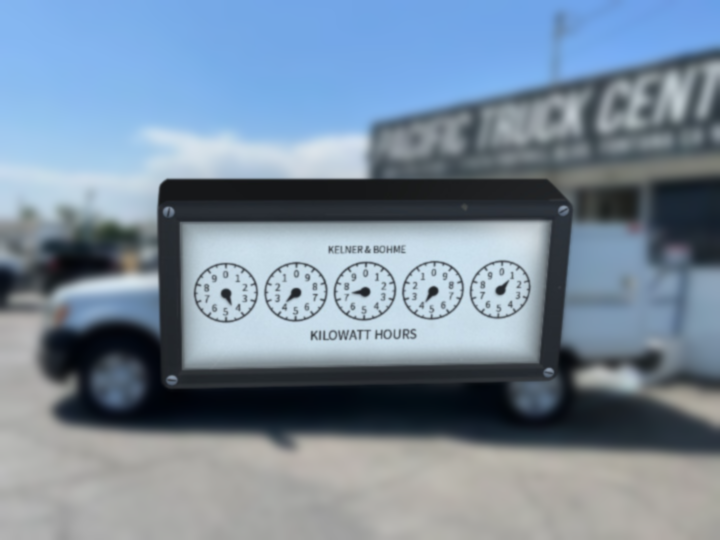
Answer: 43741 kWh
